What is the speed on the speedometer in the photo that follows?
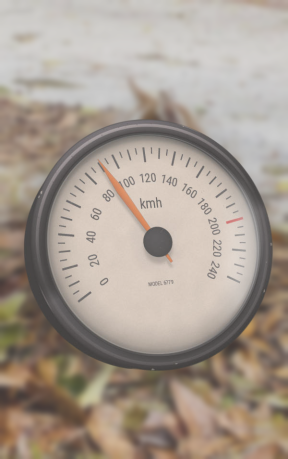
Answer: 90 km/h
